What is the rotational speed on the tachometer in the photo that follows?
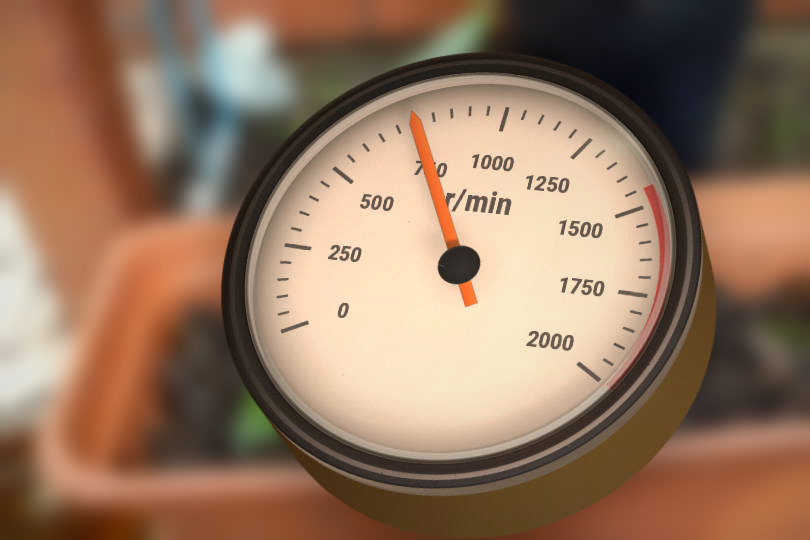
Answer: 750 rpm
